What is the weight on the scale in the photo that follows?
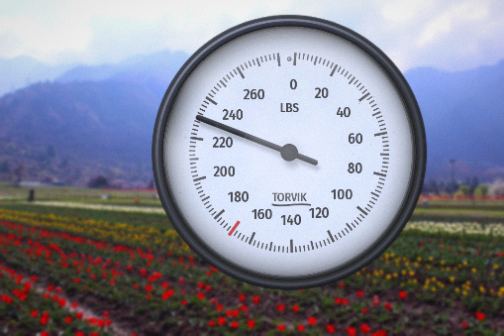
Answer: 230 lb
